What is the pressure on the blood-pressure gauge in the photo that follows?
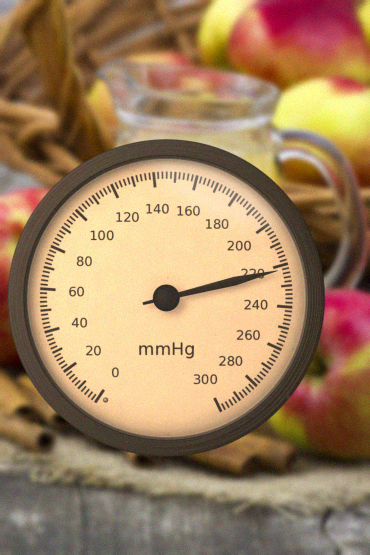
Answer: 222 mmHg
